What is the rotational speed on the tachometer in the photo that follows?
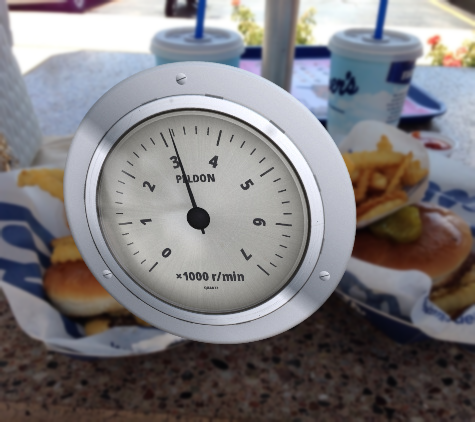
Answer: 3200 rpm
